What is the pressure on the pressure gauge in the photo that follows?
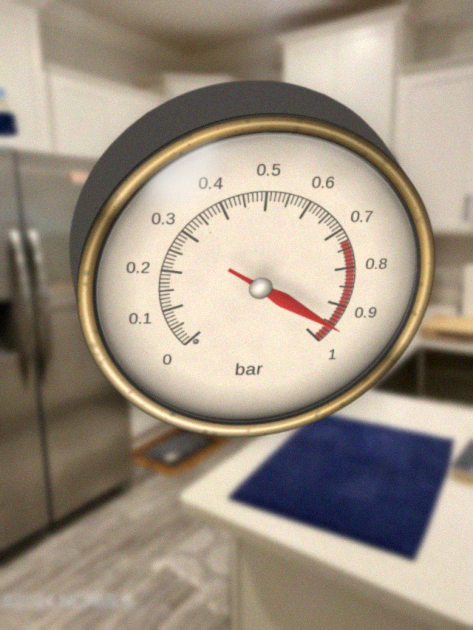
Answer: 0.95 bar
